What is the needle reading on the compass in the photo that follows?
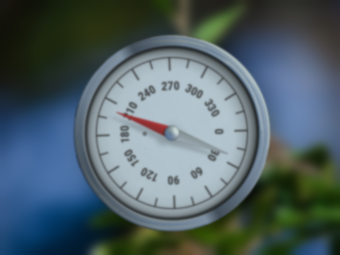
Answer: 202.5 °
